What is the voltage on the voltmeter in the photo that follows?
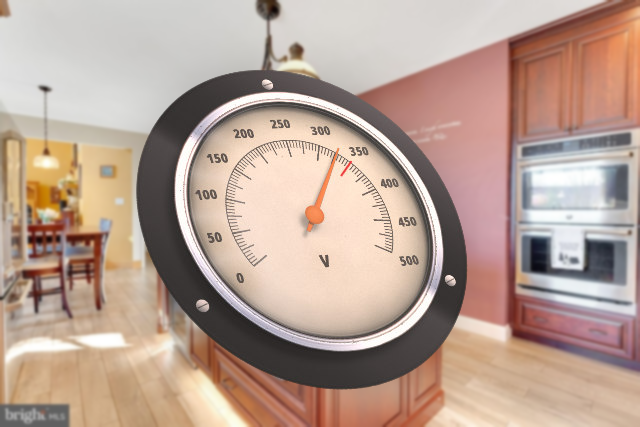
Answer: 325 V
